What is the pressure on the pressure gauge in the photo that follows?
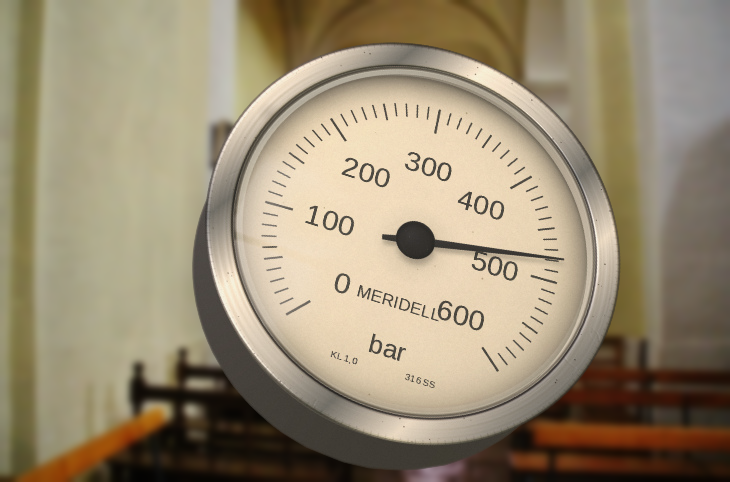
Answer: 480 bar
